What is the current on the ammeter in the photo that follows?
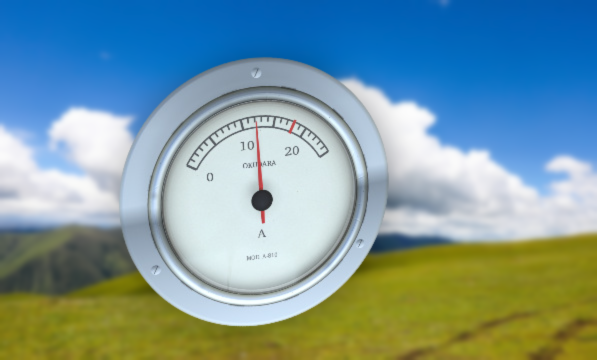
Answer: 12 A
